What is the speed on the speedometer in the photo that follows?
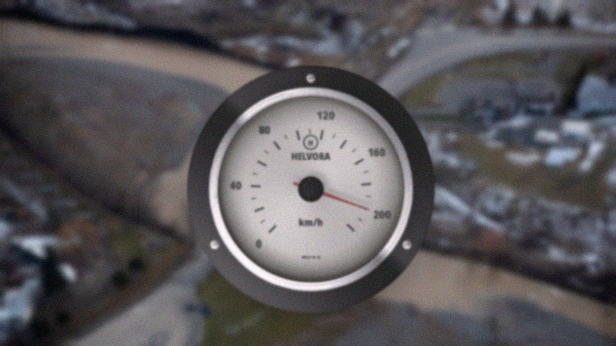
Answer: 200 km/h
